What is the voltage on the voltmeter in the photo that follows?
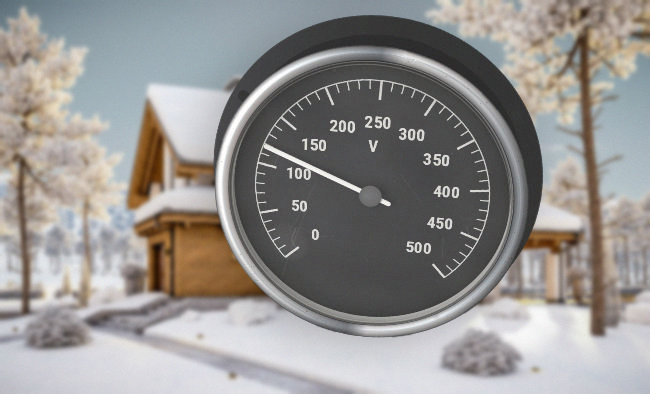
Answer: 120 V
